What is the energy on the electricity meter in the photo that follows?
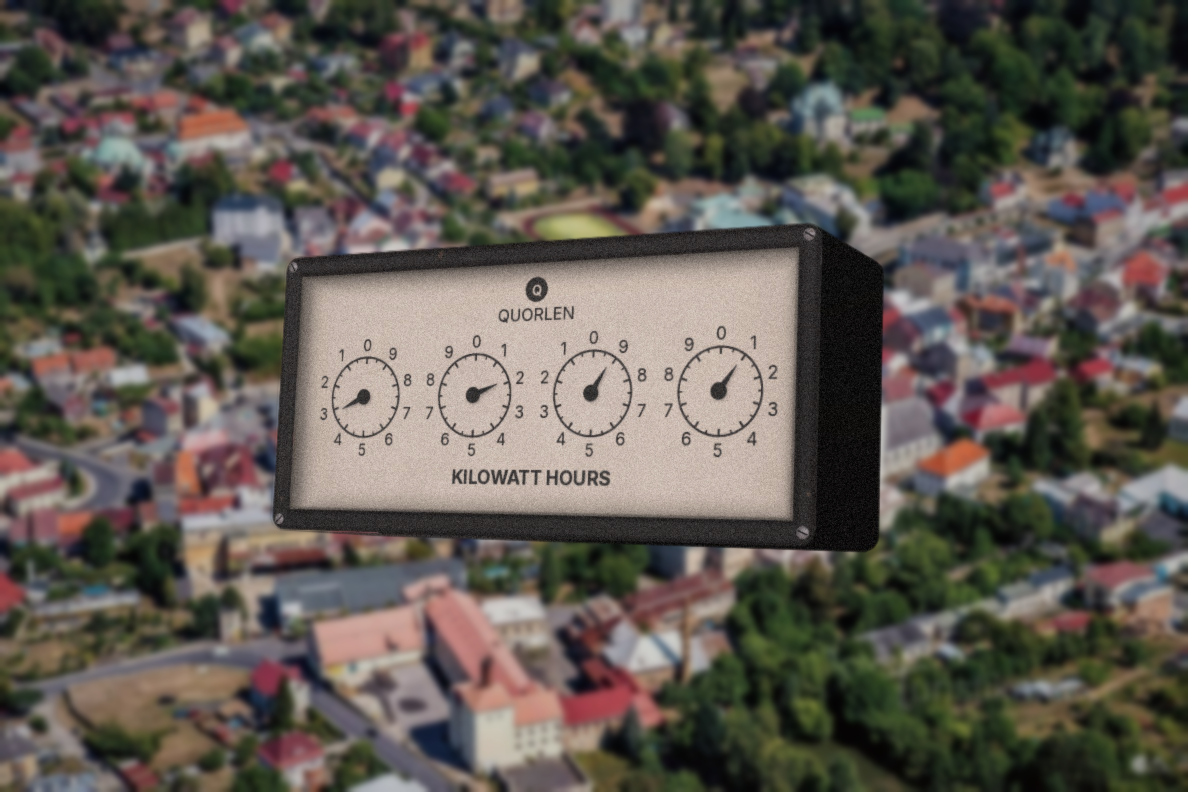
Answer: 3191 kWh
